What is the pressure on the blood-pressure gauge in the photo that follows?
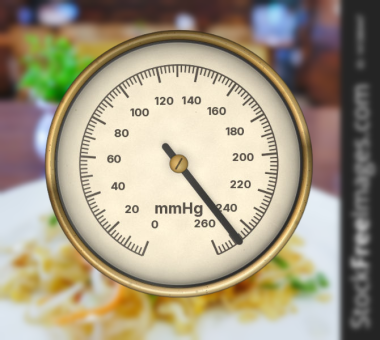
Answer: 248 mmHg
